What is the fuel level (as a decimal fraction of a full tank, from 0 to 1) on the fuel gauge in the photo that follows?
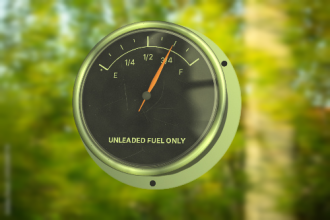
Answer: 0.75
